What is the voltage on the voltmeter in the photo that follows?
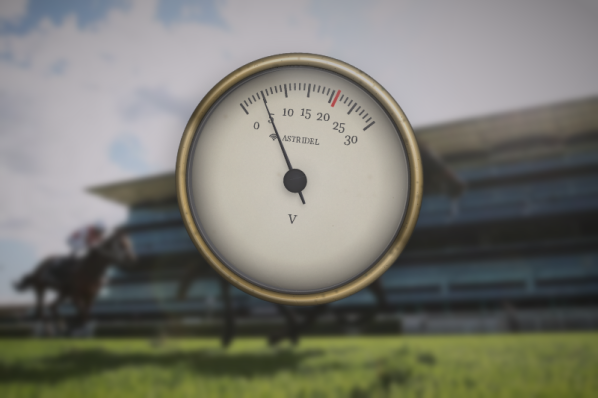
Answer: 5 V
